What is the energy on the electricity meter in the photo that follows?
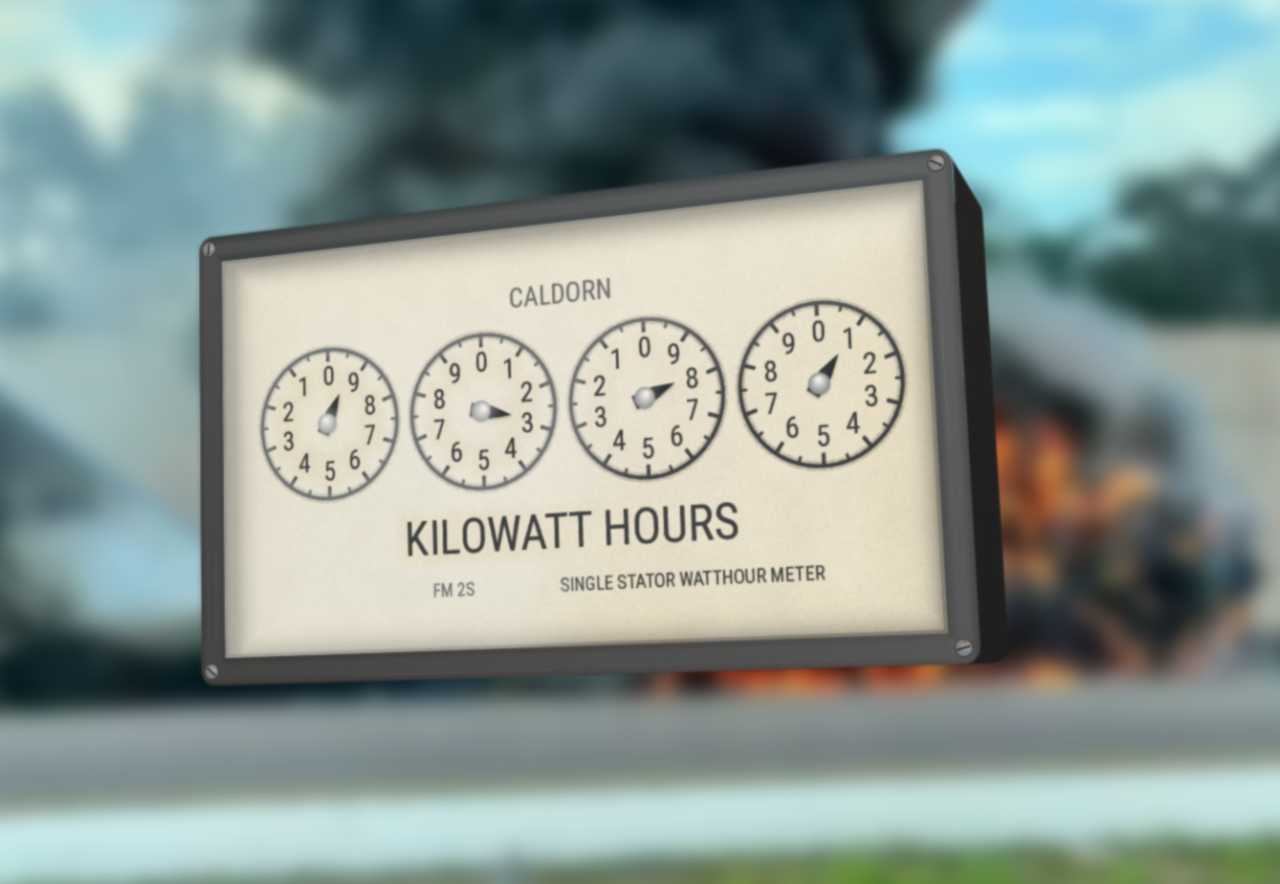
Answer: 9281 kWh
